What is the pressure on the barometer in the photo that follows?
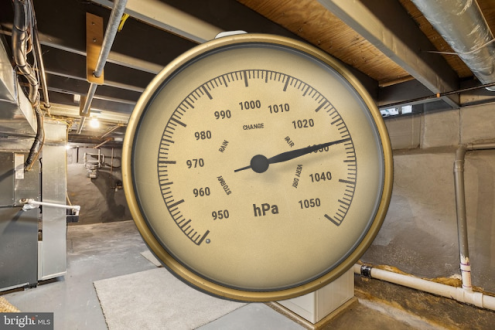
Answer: 1030 hPa
